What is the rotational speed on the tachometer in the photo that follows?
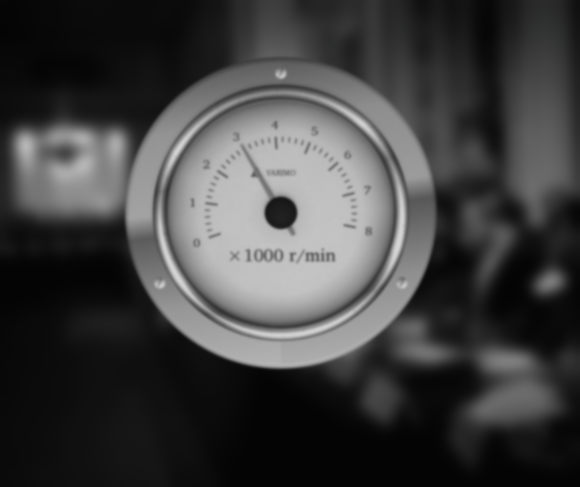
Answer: 3000 rpm
